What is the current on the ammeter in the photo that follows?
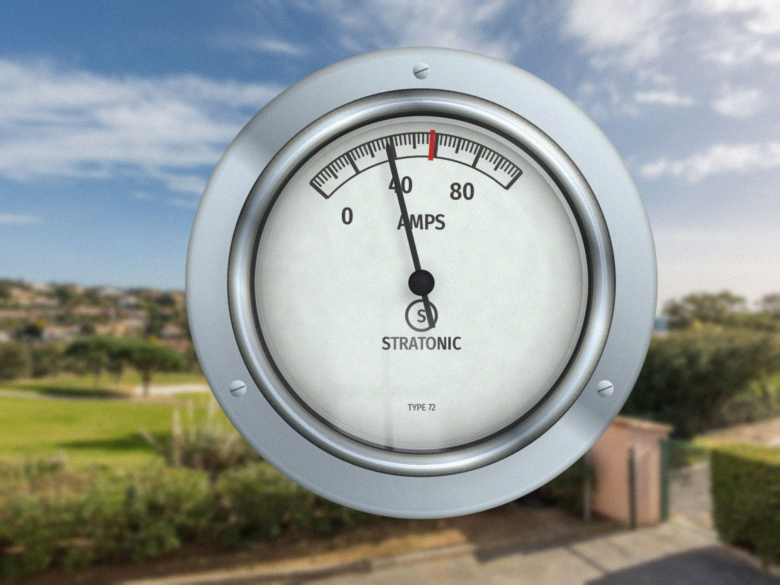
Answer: 38 A
